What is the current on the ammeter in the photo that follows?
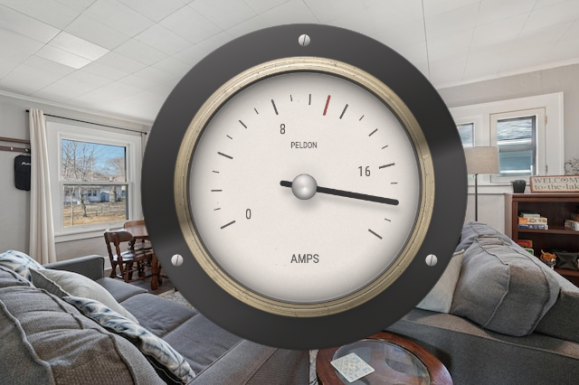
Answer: 18 A
